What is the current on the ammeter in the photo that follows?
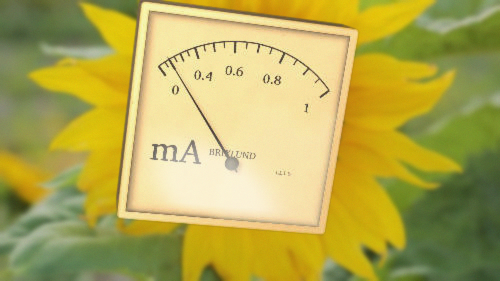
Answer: 0.2 mA
